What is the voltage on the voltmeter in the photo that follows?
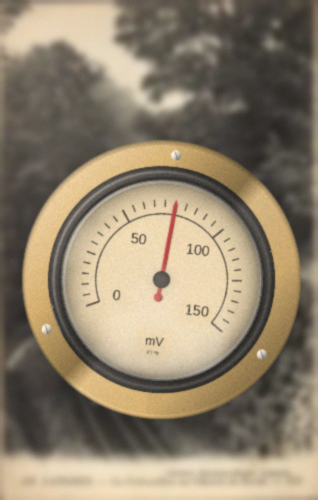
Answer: 75 mV
